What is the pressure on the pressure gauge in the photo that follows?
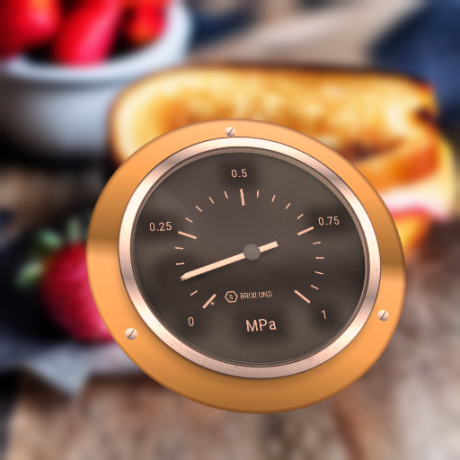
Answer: 0.1 MPa
